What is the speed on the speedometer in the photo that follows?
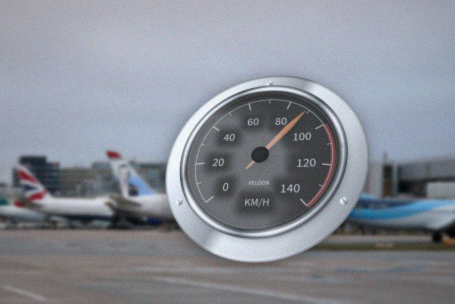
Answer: 90 km/h
